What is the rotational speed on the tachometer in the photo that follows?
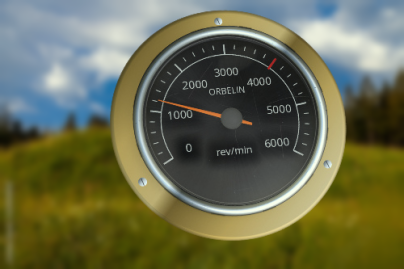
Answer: 1200 rpm
